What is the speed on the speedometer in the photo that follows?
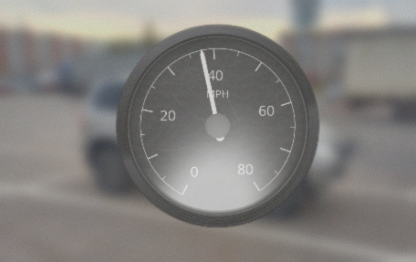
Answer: 37.5 mph
